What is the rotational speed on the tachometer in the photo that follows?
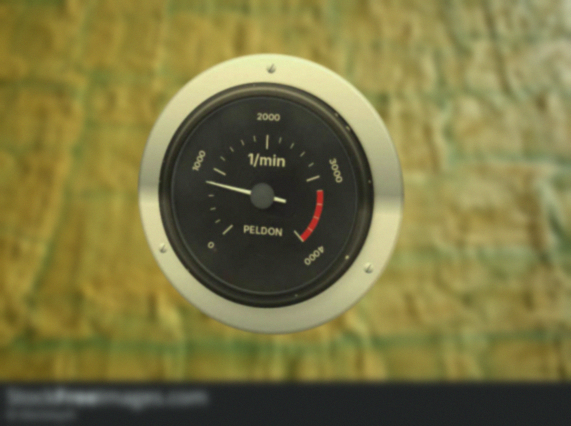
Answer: 800 rpm
